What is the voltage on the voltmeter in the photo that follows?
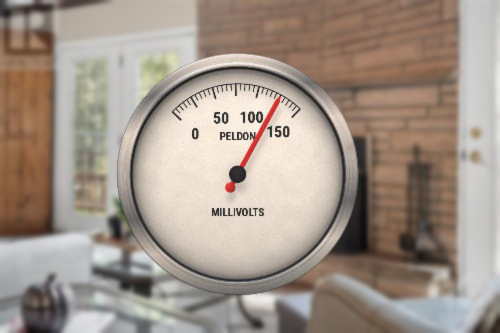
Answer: 125 mV
